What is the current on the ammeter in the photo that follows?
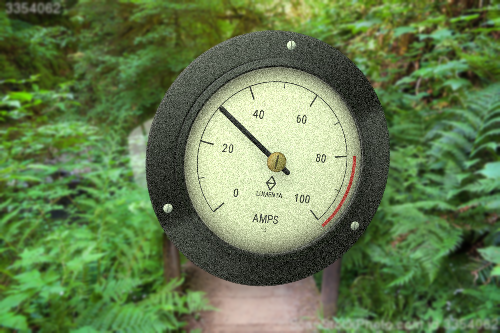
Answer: 30 A
